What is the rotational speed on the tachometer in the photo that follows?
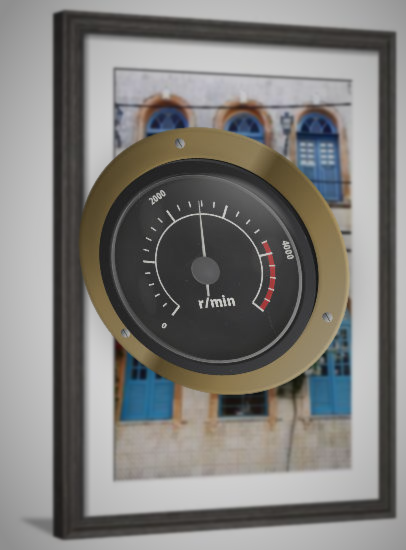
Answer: 2600 rpm
